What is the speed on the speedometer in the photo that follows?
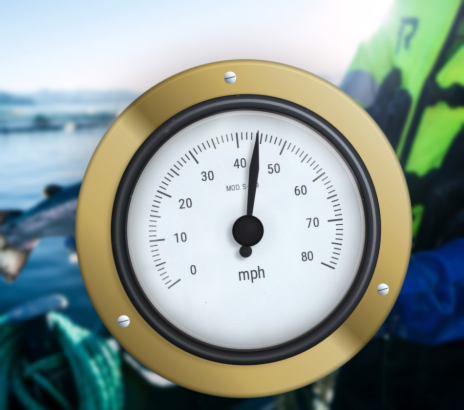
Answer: 44 mph
